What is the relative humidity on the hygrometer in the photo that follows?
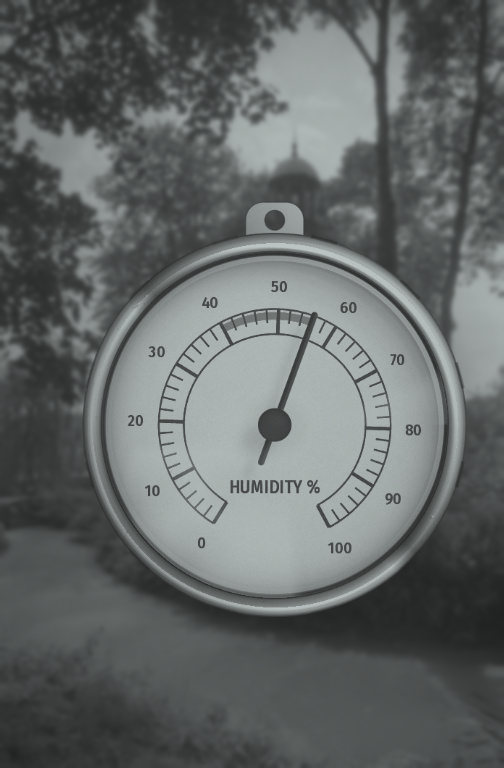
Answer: 56 %
